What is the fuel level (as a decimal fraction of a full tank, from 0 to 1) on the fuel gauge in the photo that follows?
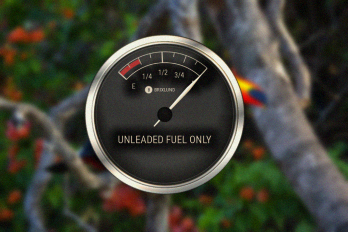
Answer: 1
